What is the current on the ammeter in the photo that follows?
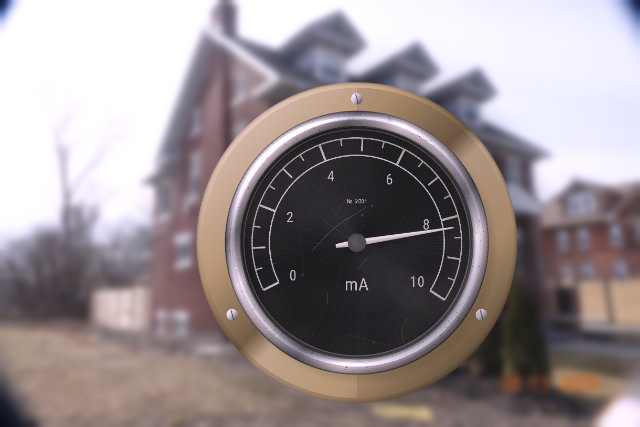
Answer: 8.25 mA
